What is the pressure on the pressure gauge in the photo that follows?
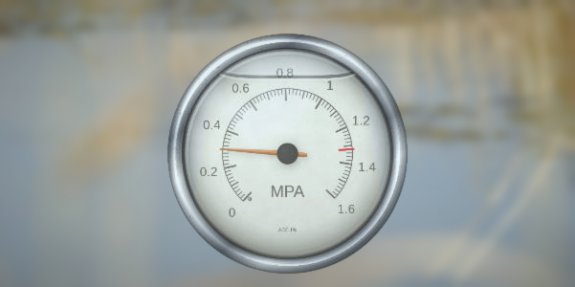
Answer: 0.3 MPa
